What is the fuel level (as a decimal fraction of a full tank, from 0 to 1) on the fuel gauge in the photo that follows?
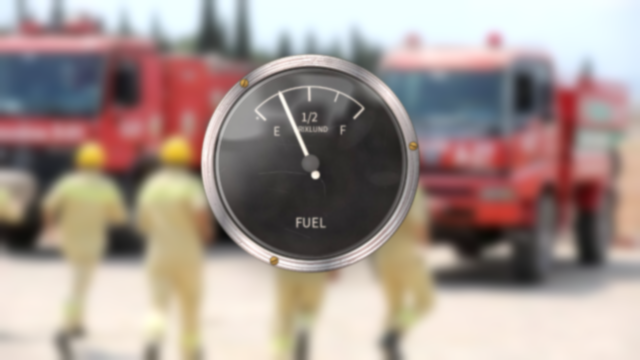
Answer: 0.25
